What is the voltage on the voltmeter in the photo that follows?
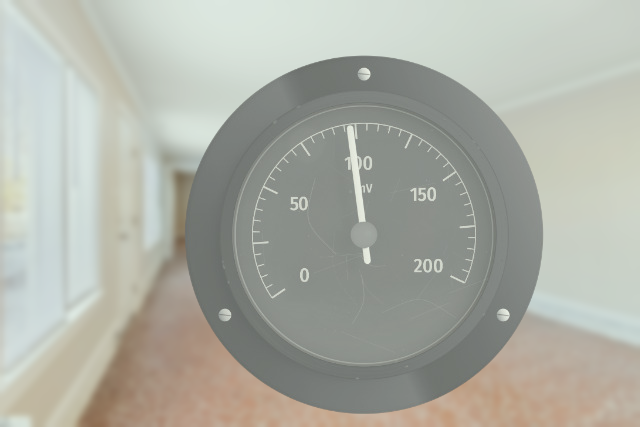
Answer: 97.5 mV
